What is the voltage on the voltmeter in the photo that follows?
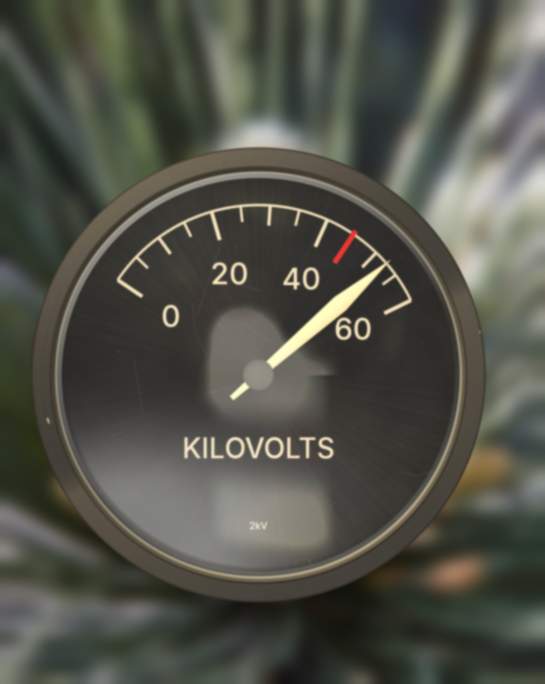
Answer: 52.5 kV
